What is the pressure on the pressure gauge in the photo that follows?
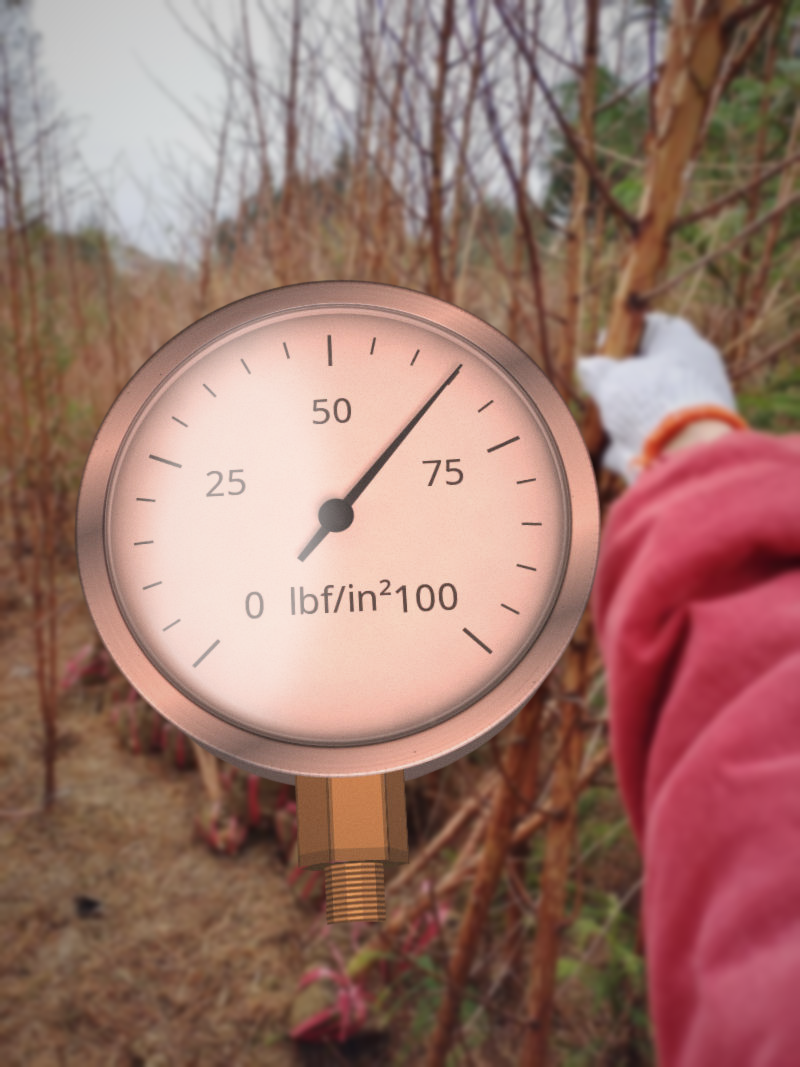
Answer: 65 psi
